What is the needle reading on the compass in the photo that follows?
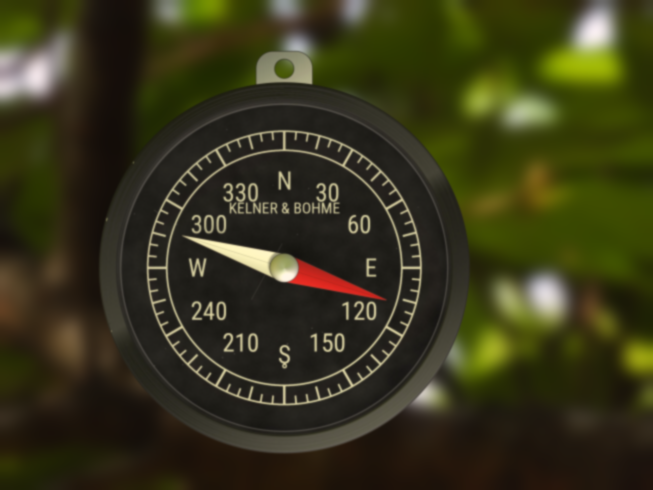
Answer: 107.5 °
